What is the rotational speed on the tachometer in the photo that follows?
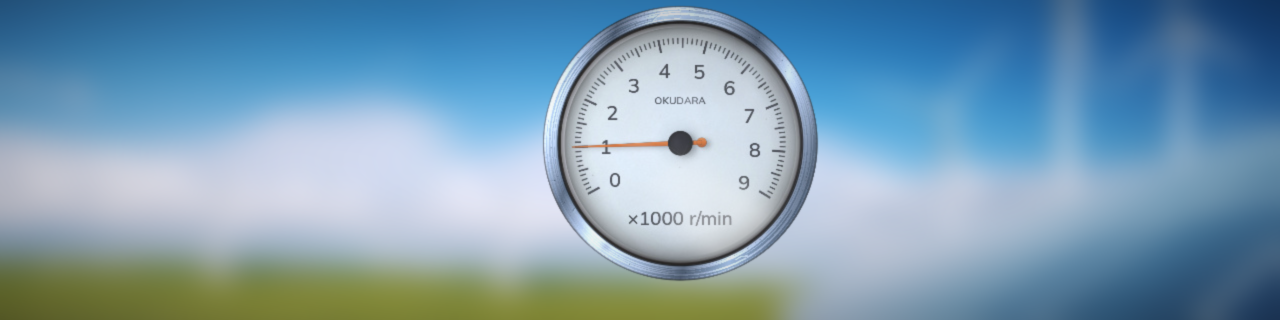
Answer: 1000 rpm
